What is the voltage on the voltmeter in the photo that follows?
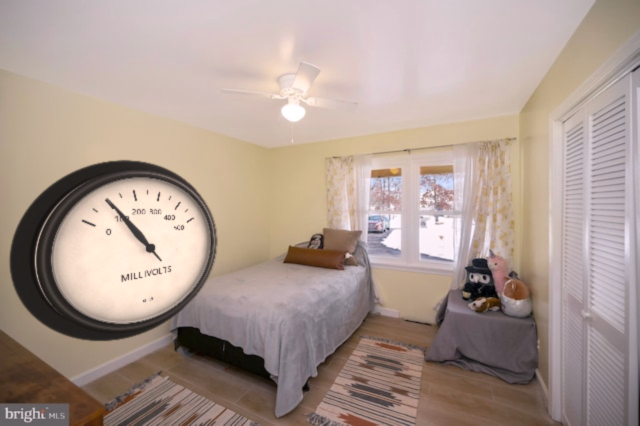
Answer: 100 mV
